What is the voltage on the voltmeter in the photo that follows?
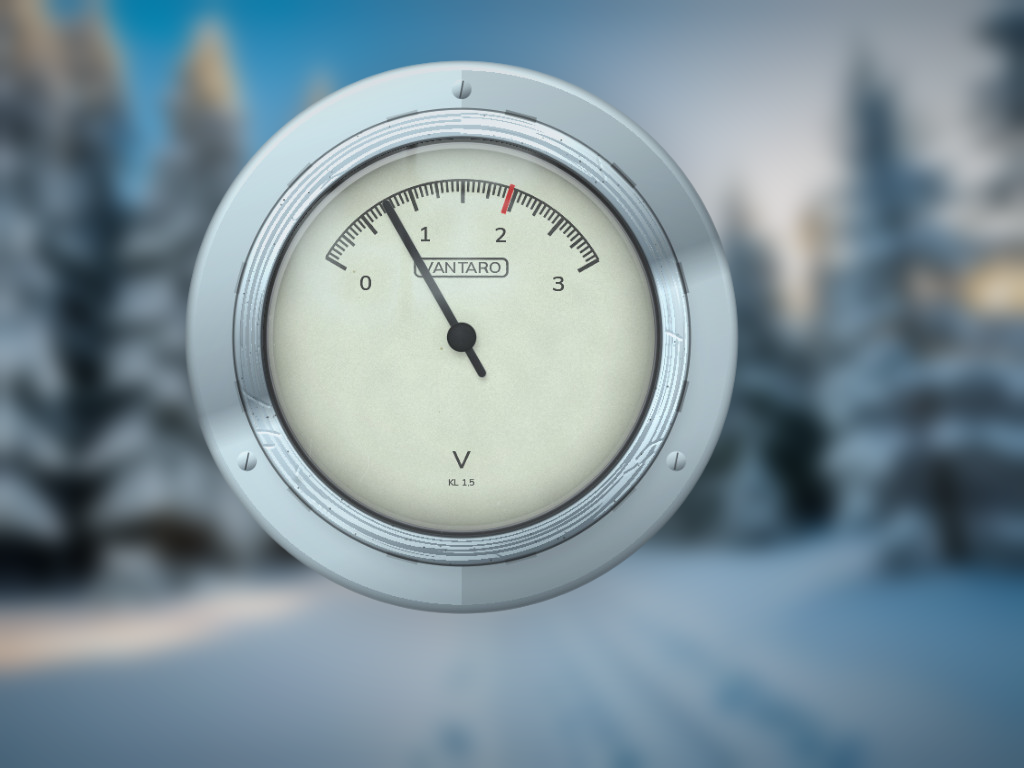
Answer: 0.75 V
